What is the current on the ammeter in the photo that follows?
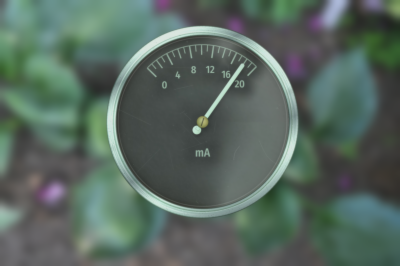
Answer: 18 mA
